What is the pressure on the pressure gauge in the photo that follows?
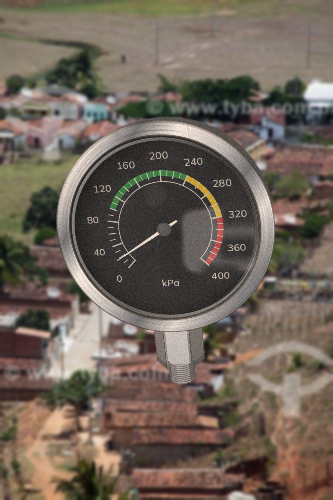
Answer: 20 kPa
